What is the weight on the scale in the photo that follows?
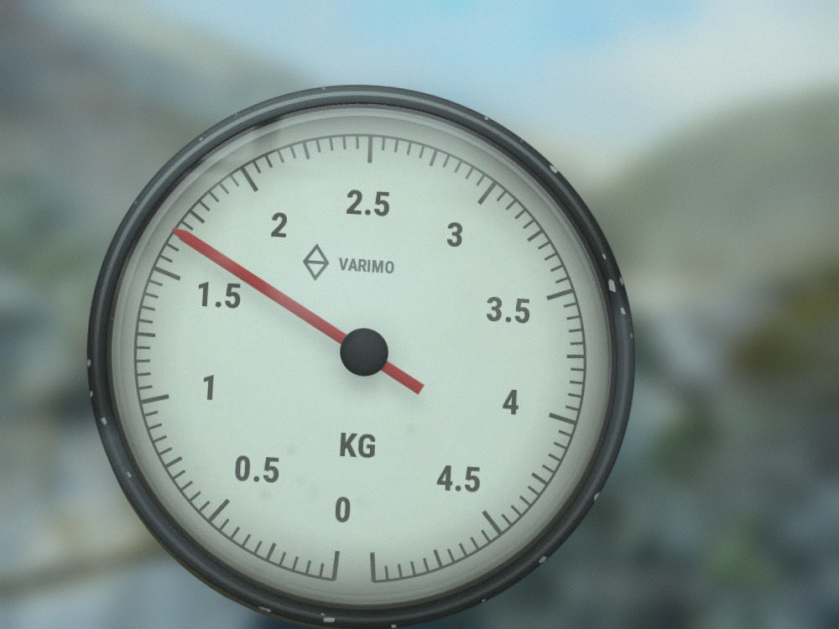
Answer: 1.65 kg
